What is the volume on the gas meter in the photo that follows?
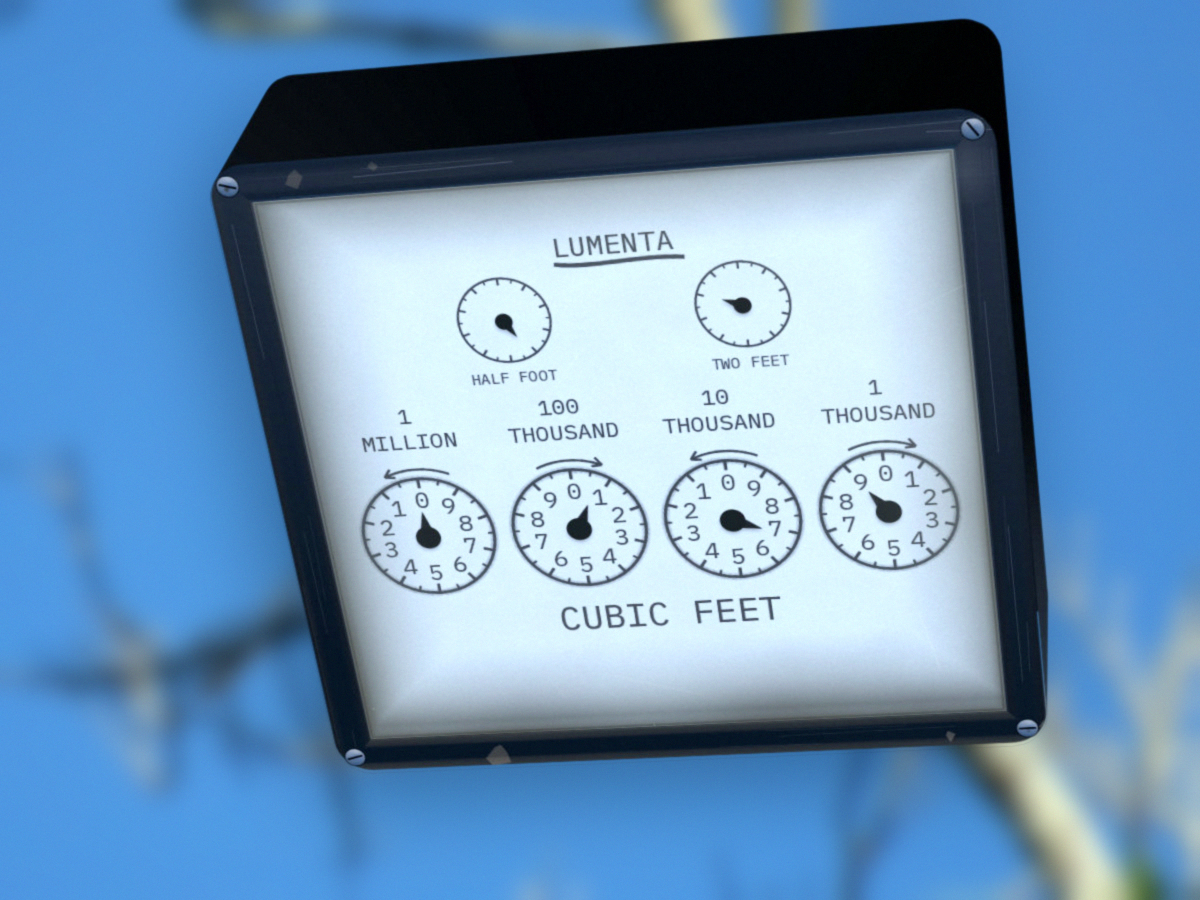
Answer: 6900 ft³
